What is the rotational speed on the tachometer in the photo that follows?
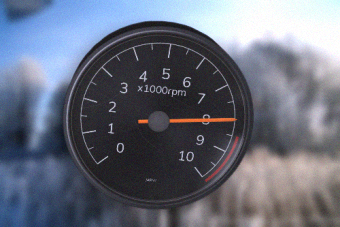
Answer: 8000 rpm
